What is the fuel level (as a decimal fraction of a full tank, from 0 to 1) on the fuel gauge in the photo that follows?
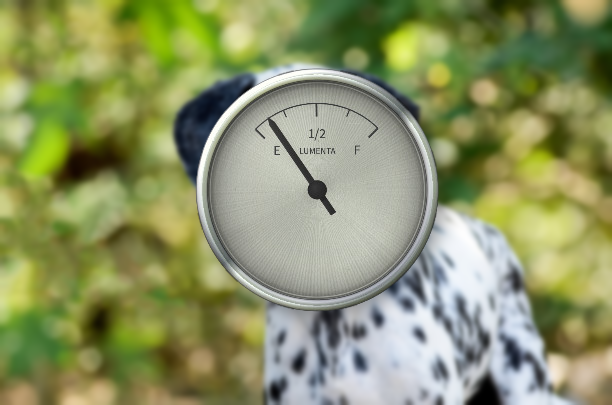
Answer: 0.125
